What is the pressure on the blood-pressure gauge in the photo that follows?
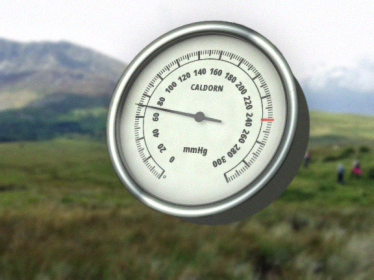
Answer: 70 mmHg
